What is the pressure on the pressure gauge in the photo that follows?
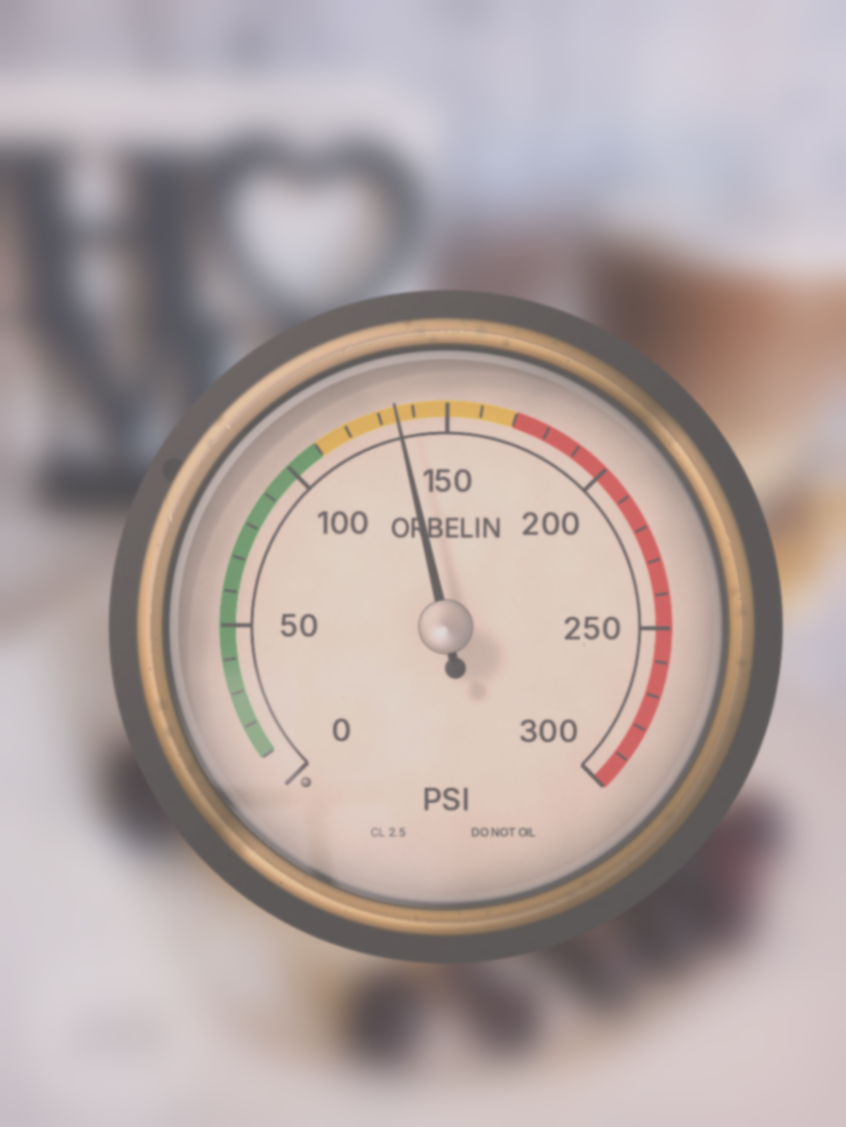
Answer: 135 psi
